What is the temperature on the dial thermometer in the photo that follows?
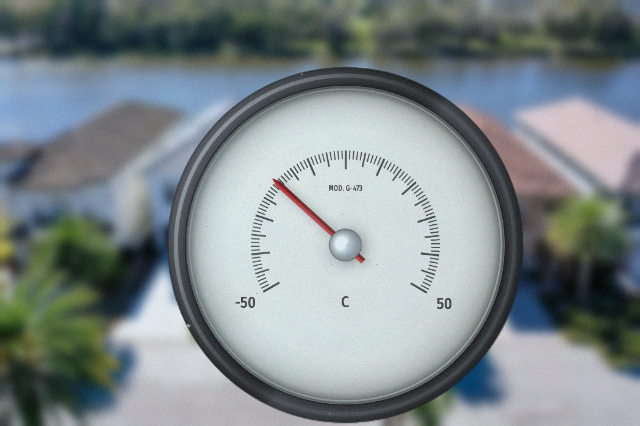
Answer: -20 °C
